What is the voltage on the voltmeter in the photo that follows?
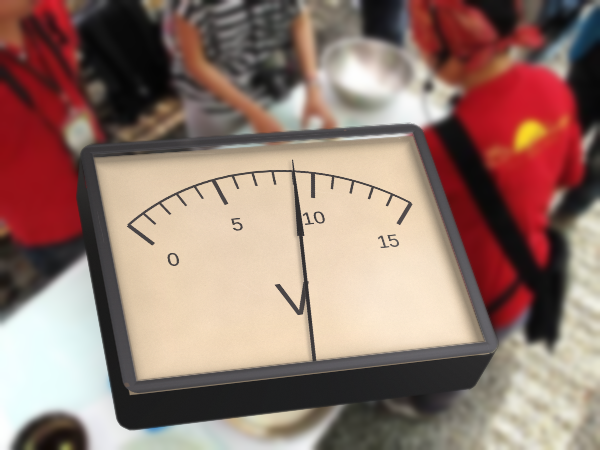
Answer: 9 V
